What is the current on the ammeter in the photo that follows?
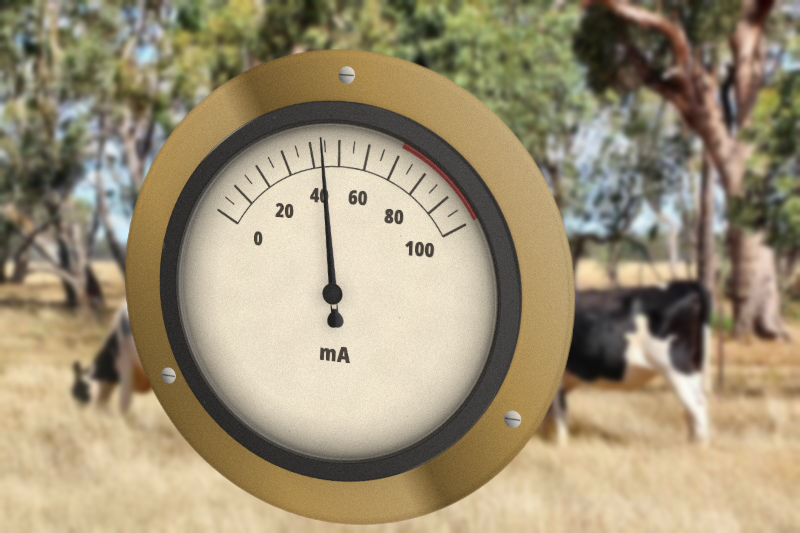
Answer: 45 mA
